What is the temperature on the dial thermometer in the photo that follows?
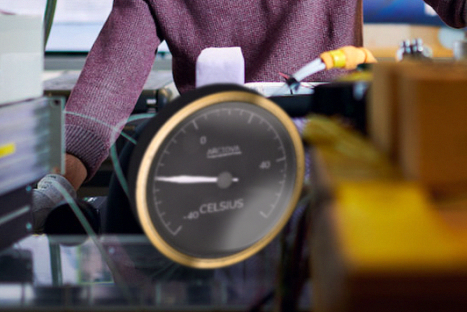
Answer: -20 °C
